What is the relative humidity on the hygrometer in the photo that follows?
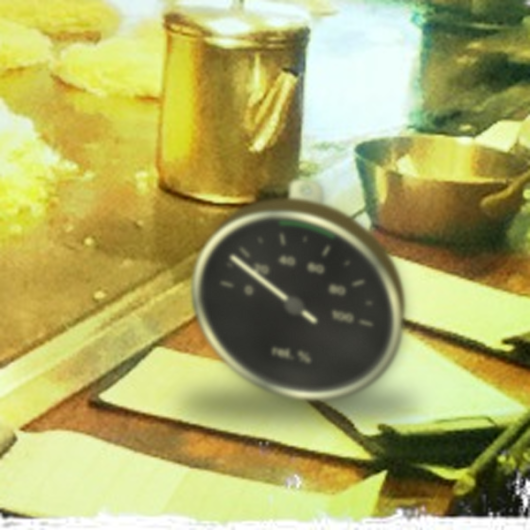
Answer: 15 %
